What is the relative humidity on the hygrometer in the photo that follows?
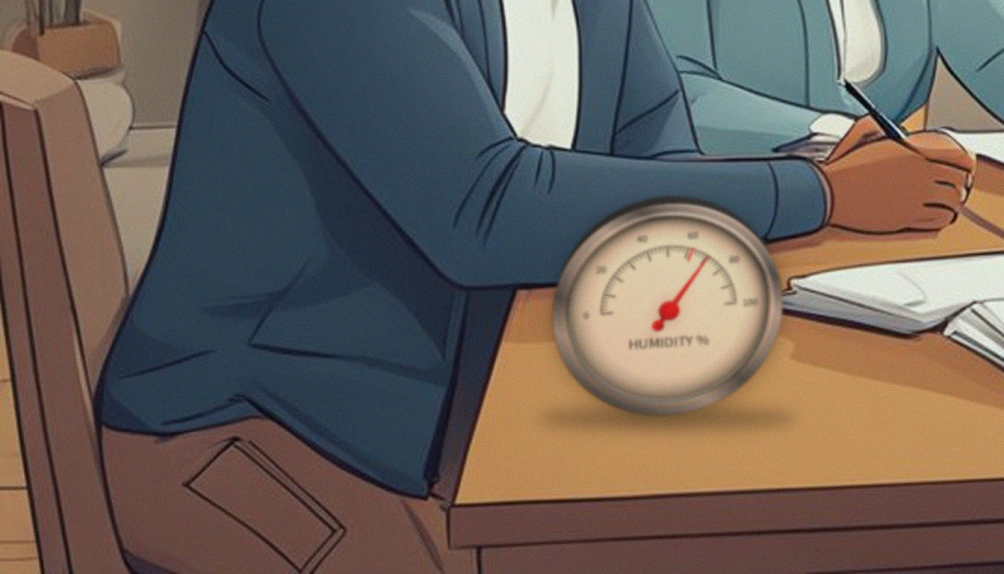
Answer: 70 %
